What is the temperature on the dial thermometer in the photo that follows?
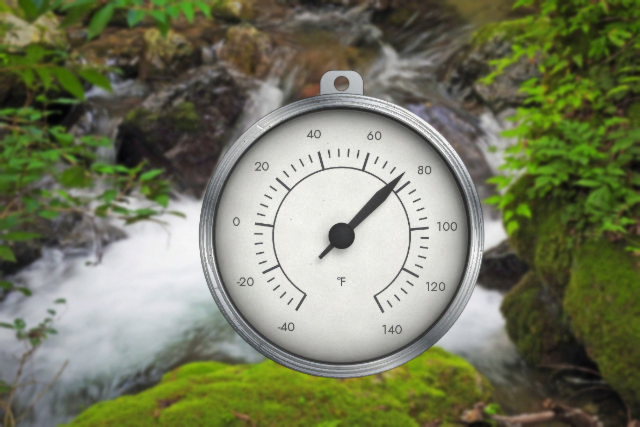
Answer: 76 °F
